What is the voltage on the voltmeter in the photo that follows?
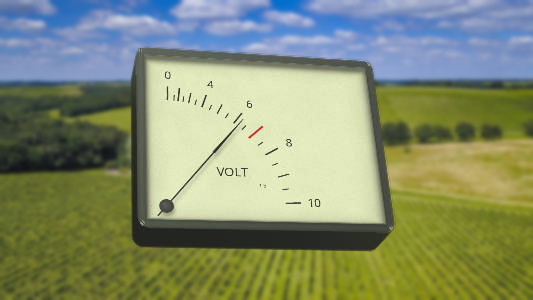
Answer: 6.25 V
